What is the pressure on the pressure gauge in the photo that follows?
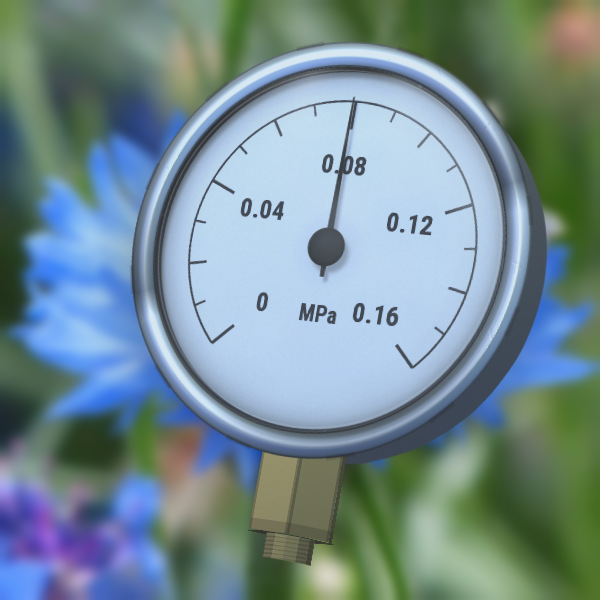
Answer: 0.08 MPa
